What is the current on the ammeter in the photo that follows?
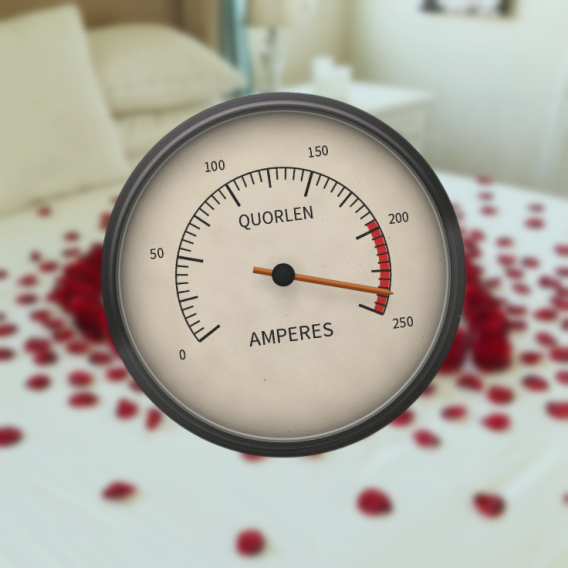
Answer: 237.5 A
